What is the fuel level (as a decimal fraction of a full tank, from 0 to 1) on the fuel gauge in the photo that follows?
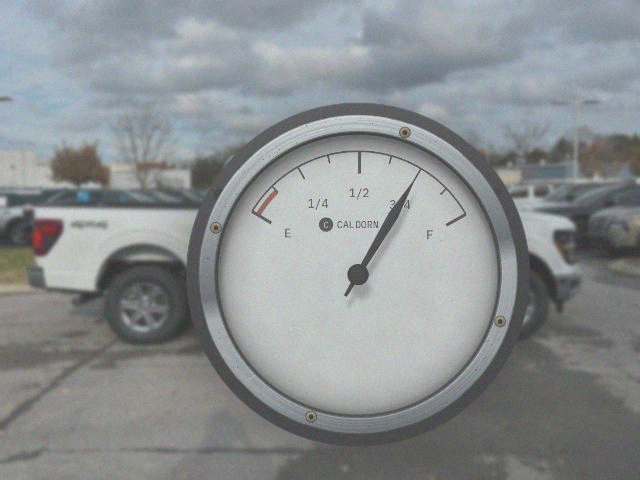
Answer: 0.75
